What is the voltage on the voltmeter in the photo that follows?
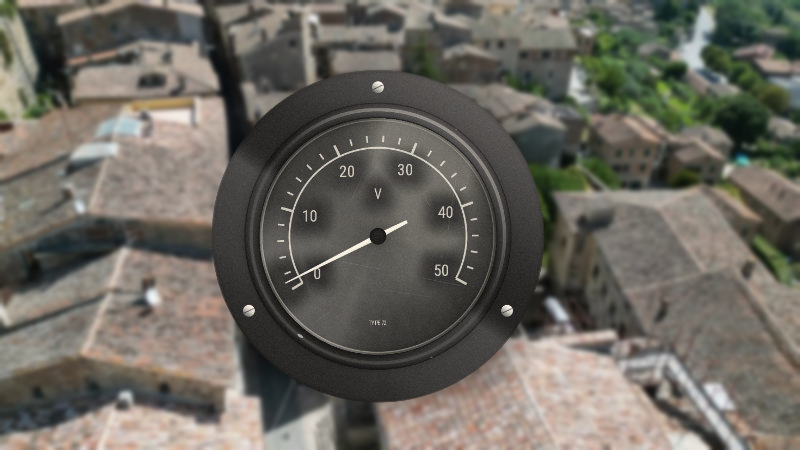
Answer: 1 V
